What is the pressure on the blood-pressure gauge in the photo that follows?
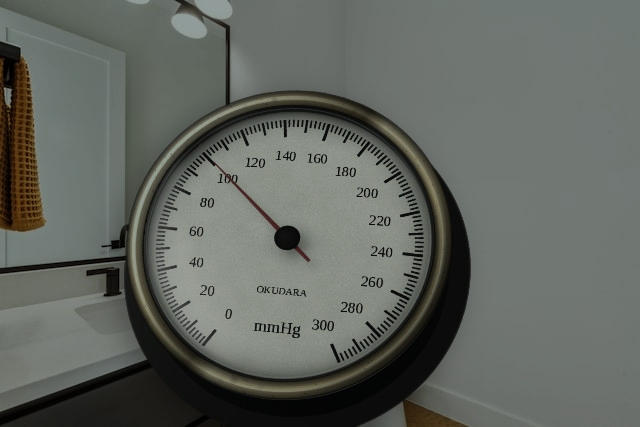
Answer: 100 mmHg
